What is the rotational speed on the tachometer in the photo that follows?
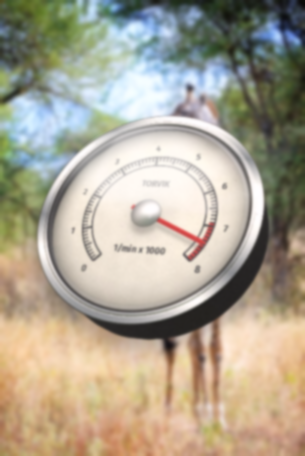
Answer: 7500 rpm
